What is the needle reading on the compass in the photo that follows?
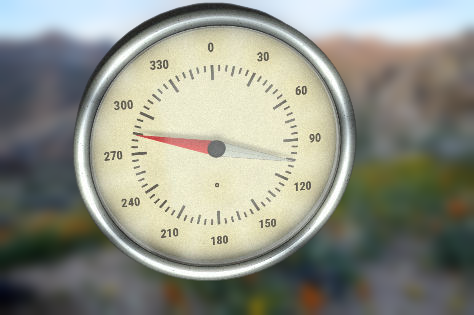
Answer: 285 °
